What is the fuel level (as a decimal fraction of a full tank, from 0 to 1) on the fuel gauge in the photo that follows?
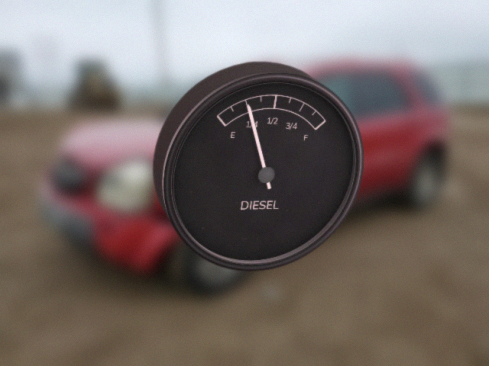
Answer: 0.25
